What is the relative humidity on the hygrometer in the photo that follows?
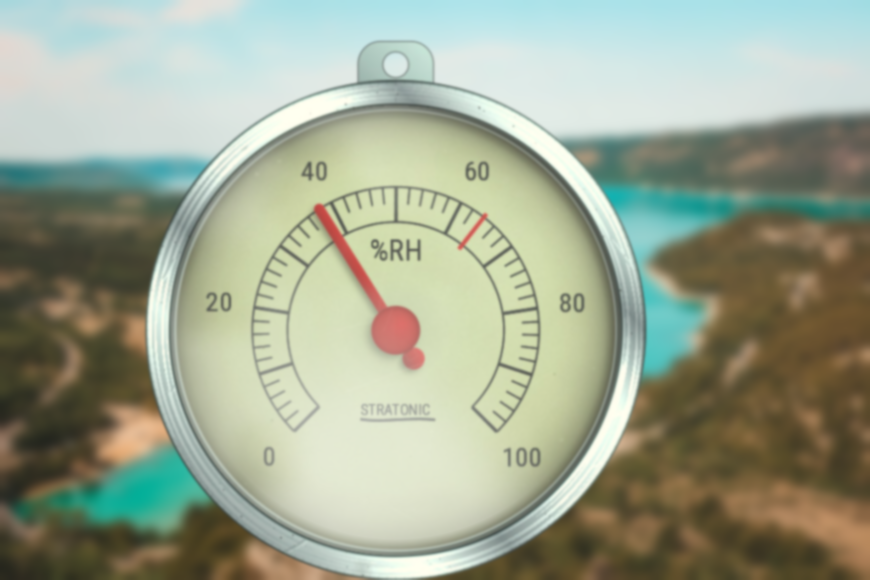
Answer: 38 %
